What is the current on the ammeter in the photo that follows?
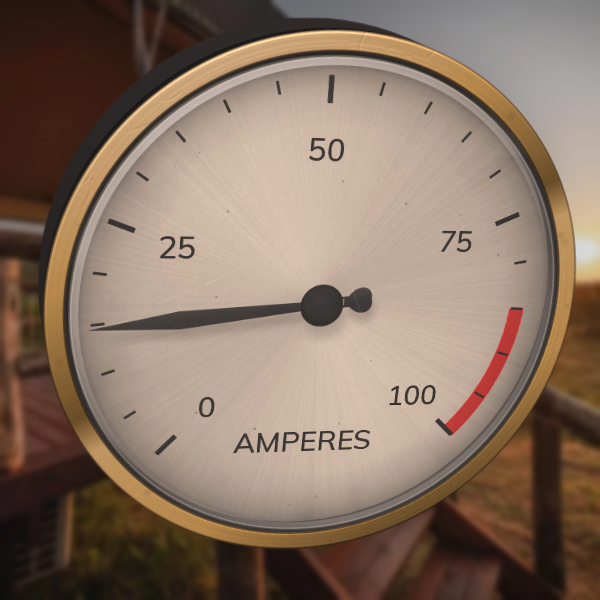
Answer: 15 A
